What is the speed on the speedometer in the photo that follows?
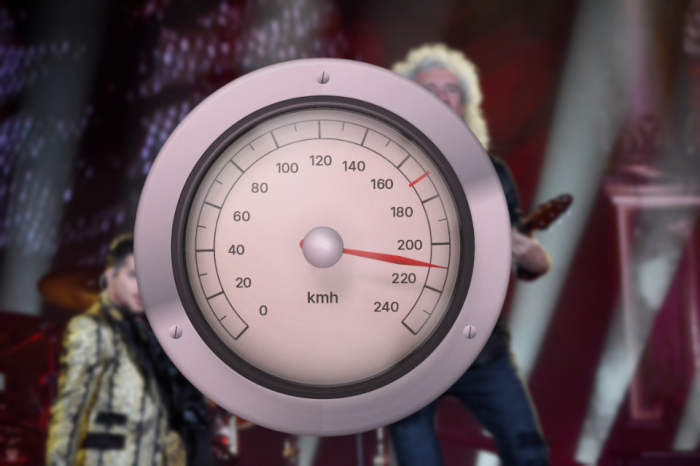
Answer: 210 km/h
